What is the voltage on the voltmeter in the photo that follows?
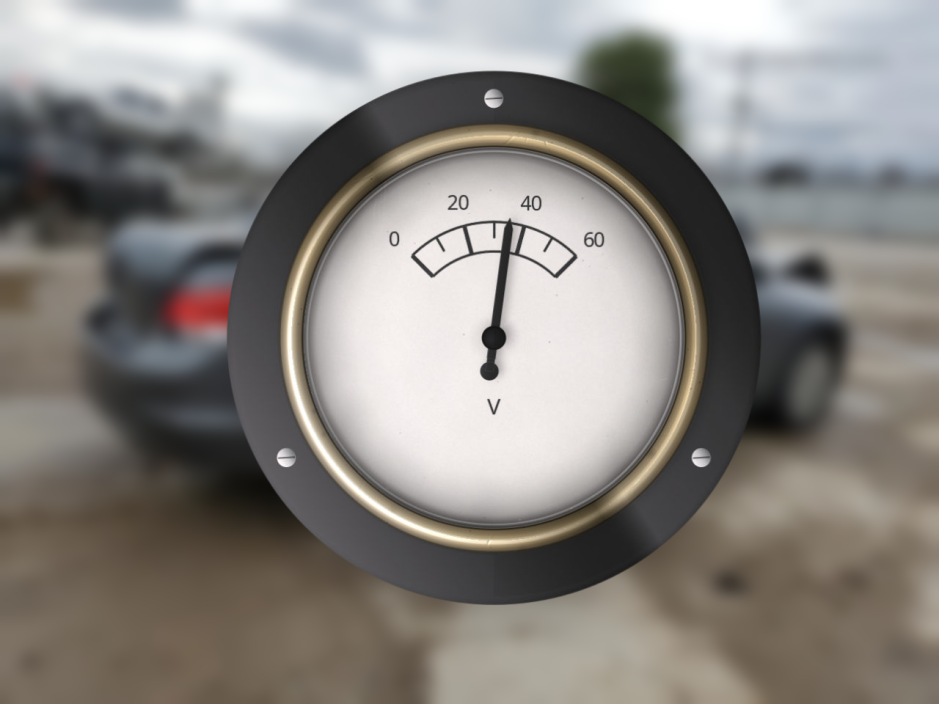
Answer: 35 V
